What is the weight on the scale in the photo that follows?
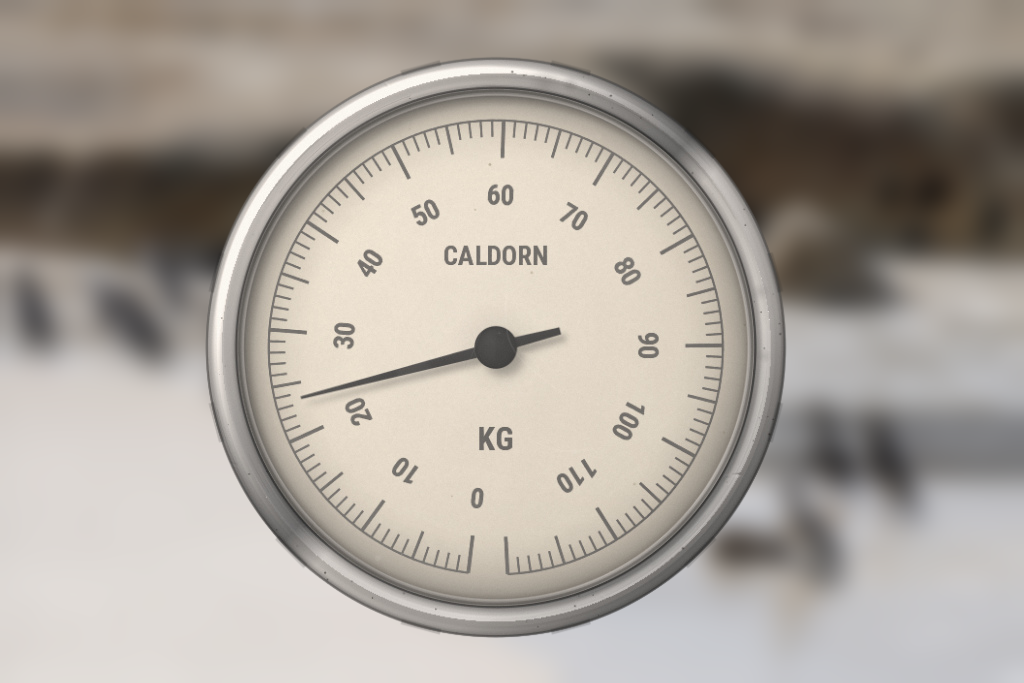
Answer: 23.5 kg
